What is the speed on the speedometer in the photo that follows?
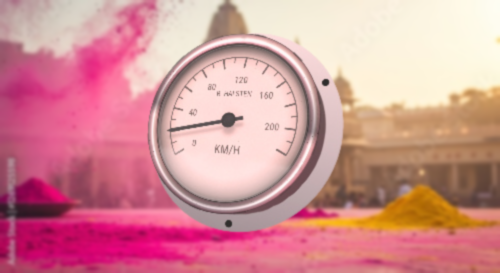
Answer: 20 km/h
